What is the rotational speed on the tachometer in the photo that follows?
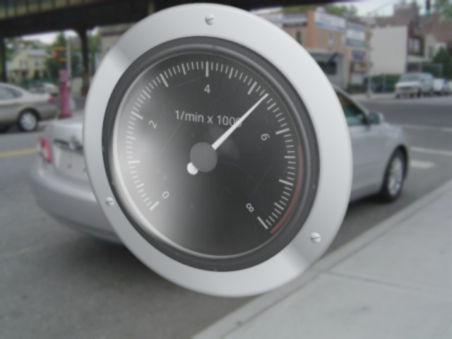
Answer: 5300 rpm
